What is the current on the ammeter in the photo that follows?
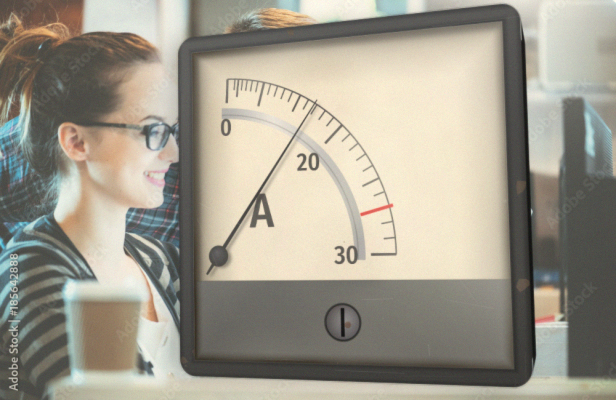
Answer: 17 A
